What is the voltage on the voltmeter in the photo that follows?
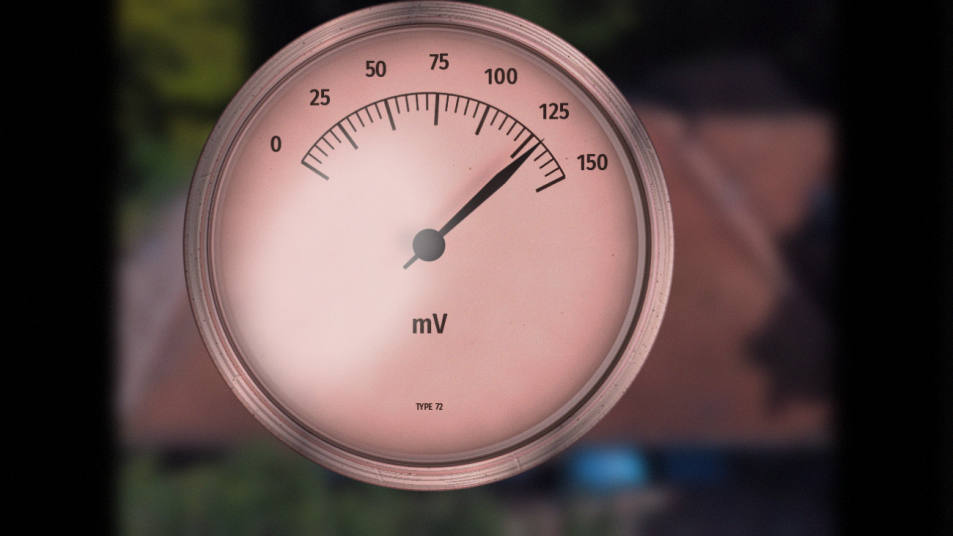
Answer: 130 mV
